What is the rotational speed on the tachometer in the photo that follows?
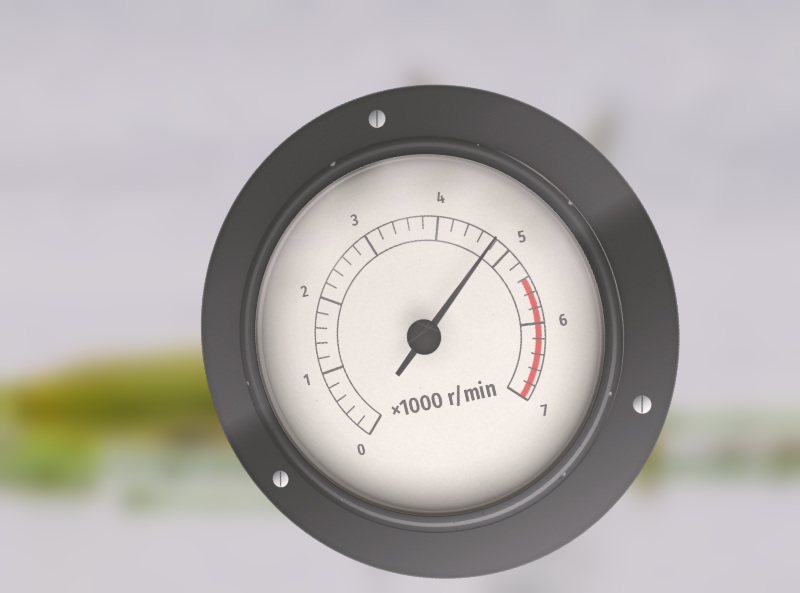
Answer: 4800 rpm
